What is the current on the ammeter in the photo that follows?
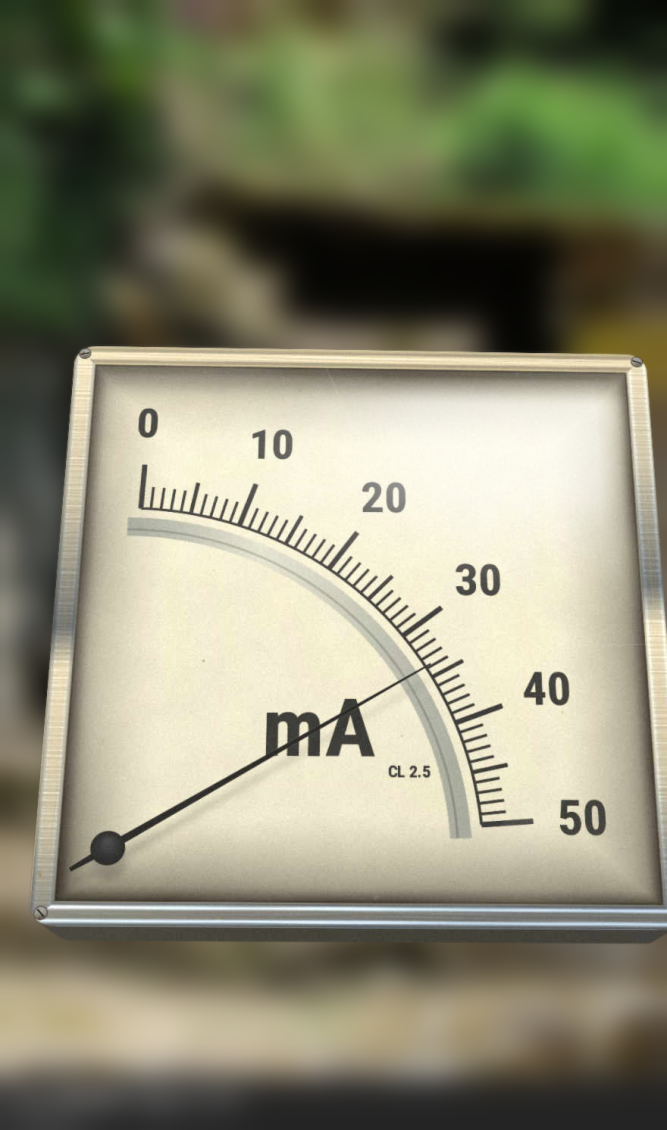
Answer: 34 mA
